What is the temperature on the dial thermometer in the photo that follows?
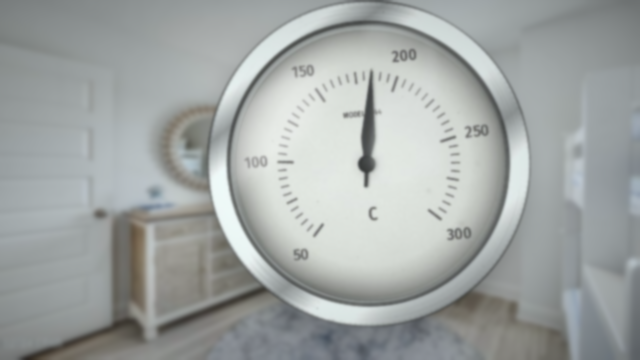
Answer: 185 °C
